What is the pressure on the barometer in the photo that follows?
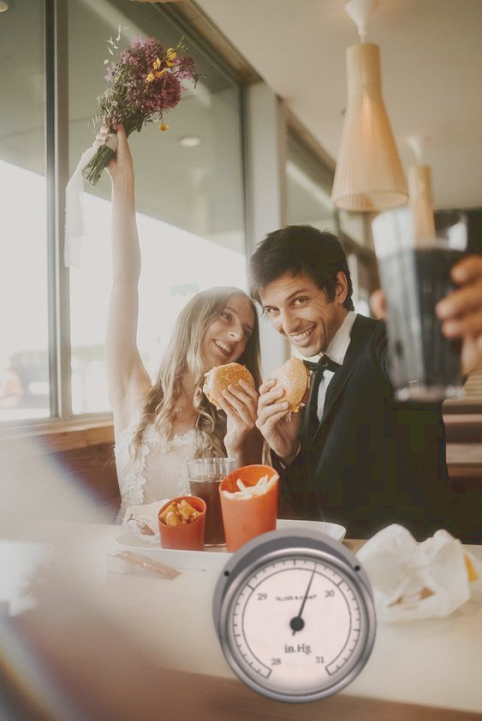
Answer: 29.7 inHg
